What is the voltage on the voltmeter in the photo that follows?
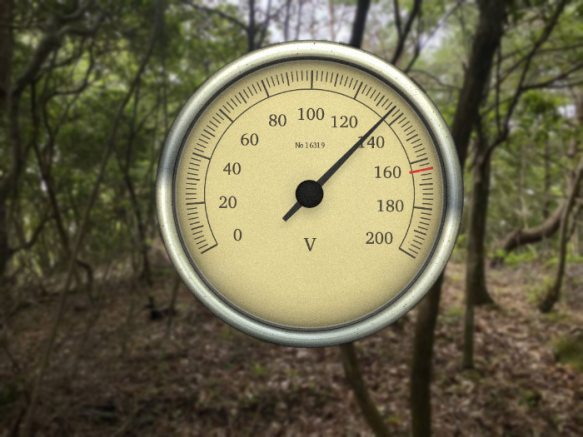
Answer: 136 V
